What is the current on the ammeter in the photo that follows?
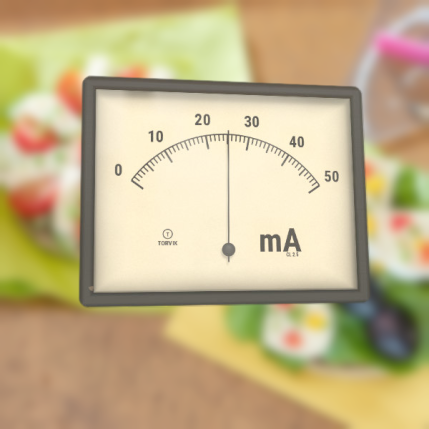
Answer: 25 mA
